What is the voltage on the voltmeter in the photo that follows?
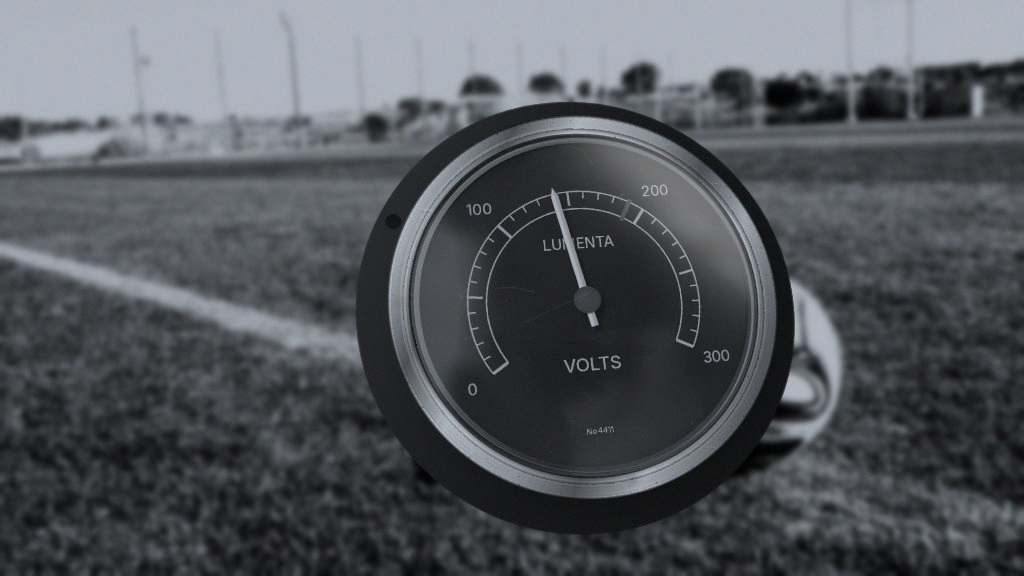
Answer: 140 V
